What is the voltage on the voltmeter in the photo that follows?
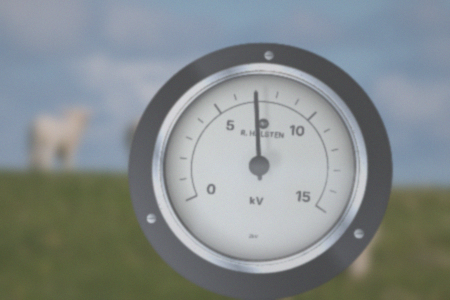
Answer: 7 kV
